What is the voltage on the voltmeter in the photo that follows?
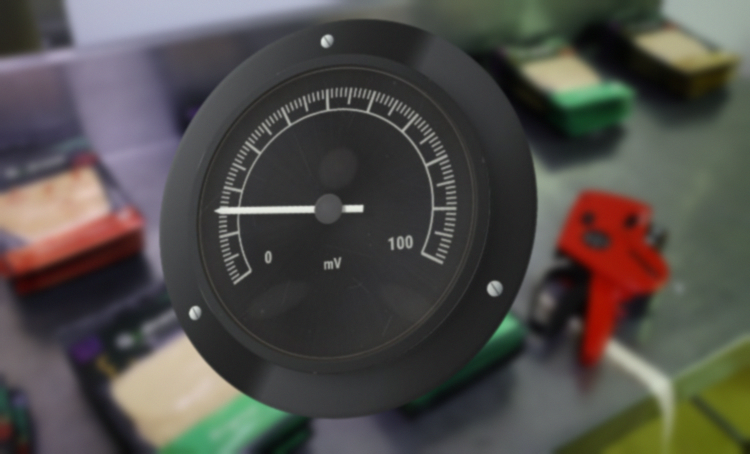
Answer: 15 mV
